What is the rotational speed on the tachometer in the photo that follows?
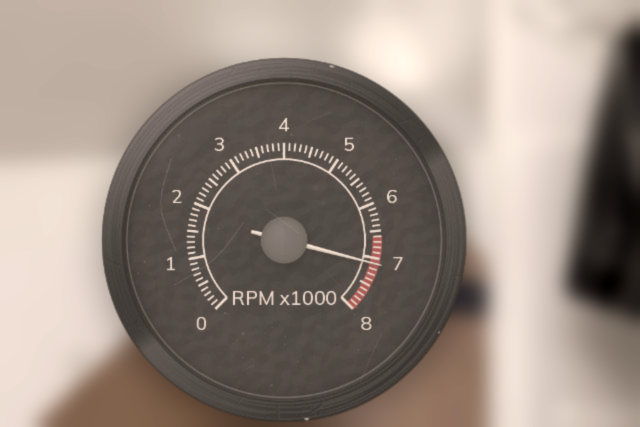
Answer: 7100 rpm
